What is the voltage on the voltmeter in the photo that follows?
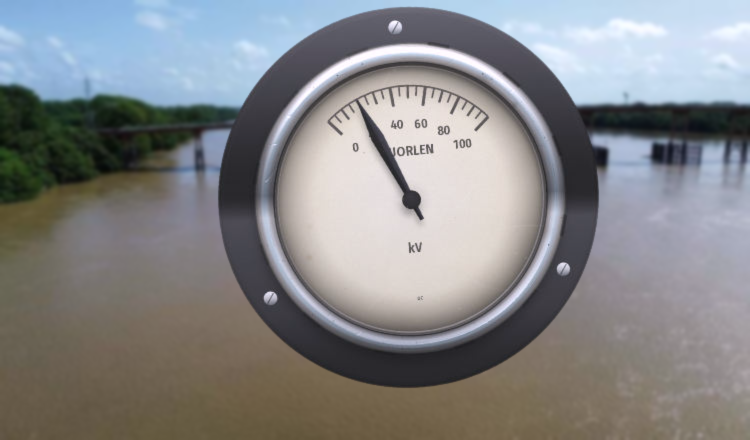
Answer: 20 kV
